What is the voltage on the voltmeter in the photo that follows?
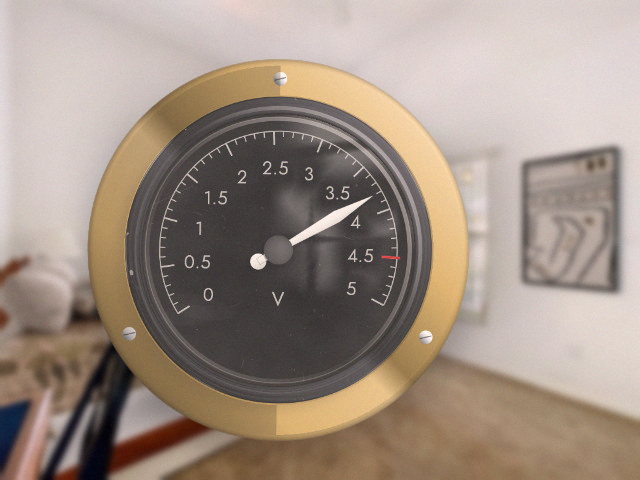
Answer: 3.8 V
